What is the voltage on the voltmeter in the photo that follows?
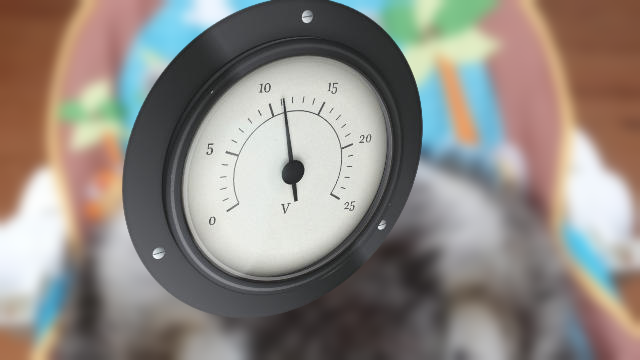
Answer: 11 V
